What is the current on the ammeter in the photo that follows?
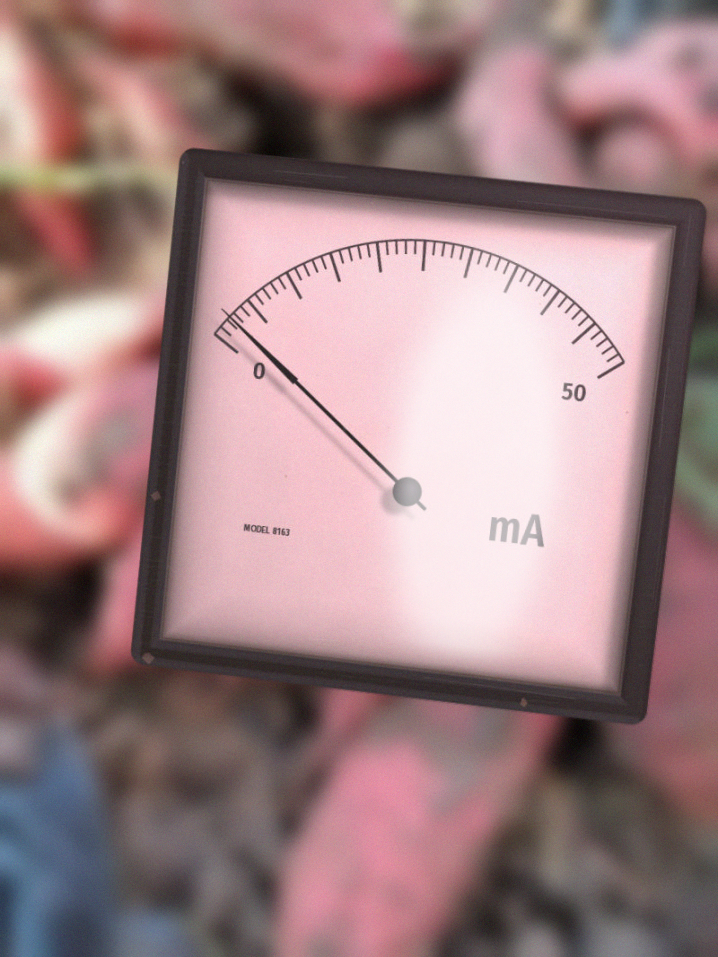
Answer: 2.5 mA
